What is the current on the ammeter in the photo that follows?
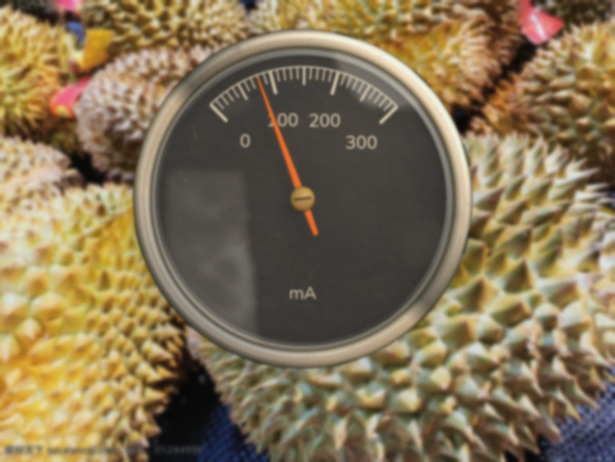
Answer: 80 mA
